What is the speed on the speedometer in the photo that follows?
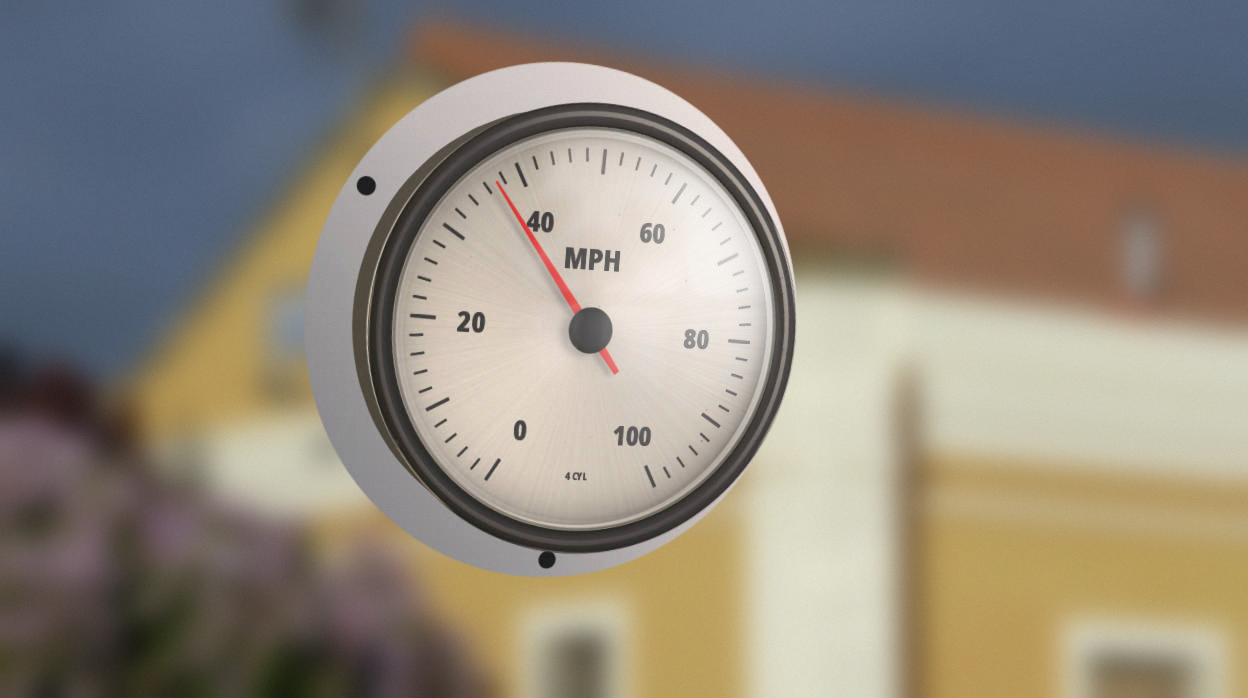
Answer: 37 mph
